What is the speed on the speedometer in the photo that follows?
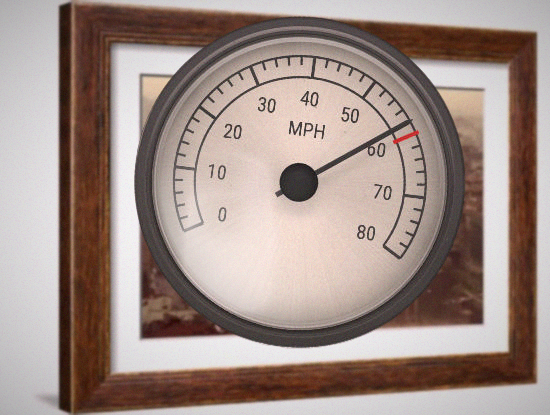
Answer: 58 mph
